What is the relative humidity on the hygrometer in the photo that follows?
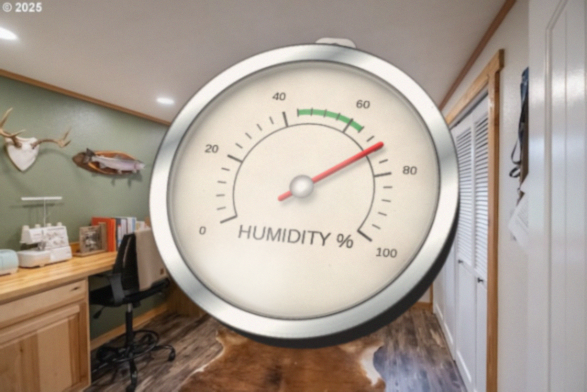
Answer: 72 %
